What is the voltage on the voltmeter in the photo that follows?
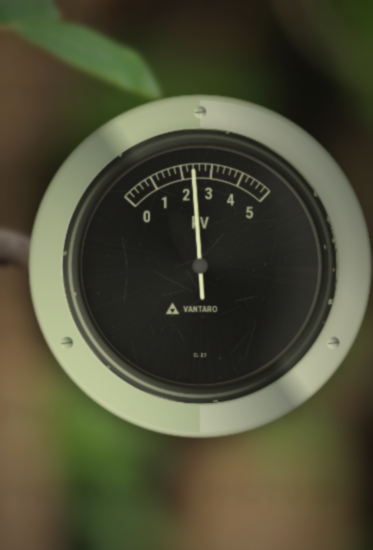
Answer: 2.4 kV
